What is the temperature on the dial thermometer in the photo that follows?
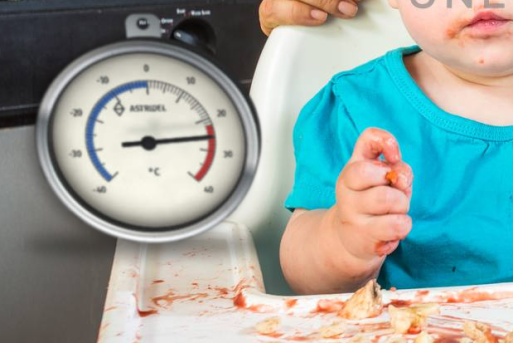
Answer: 25 °C
